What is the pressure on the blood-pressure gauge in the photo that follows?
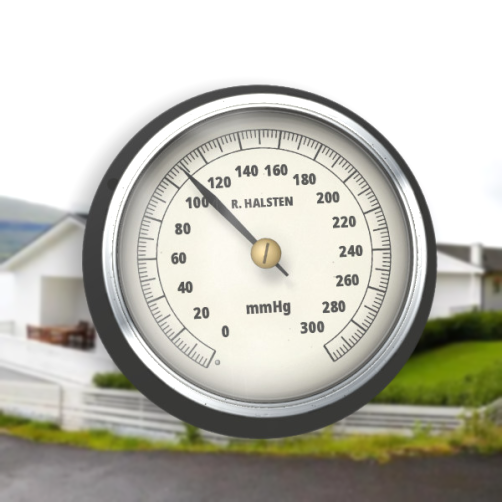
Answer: 108 mmHg
